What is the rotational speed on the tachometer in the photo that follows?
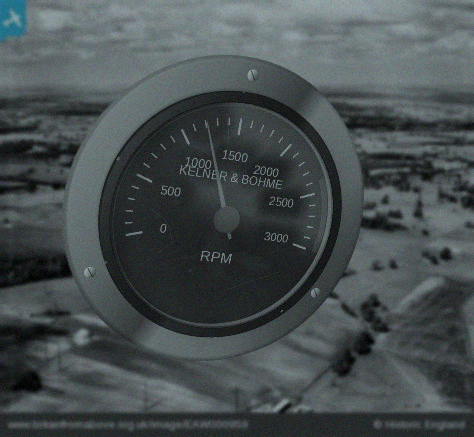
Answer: 1200 rpm
